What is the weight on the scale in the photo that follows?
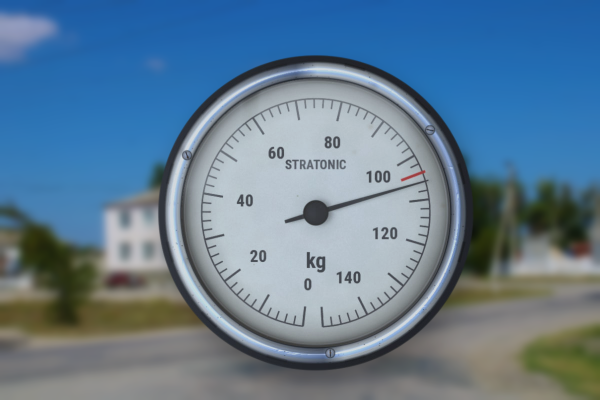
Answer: 106 kg
